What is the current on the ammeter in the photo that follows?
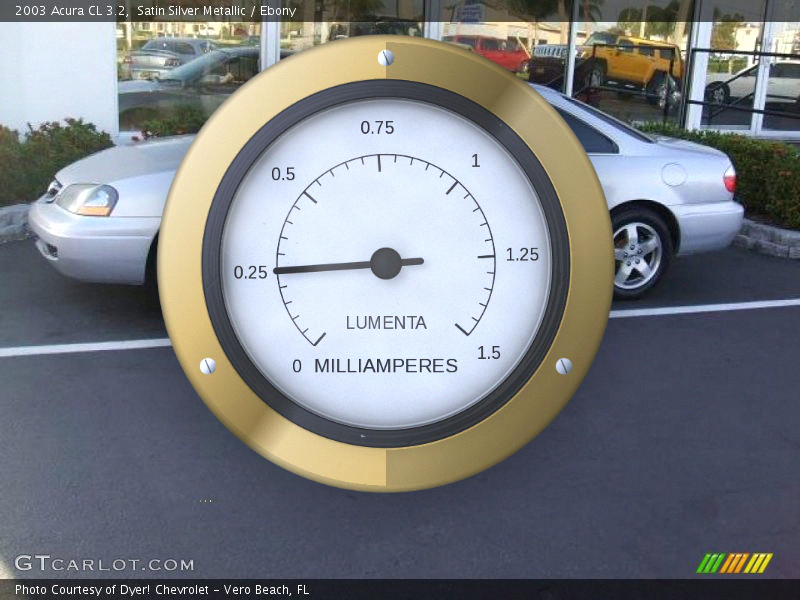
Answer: 0.25 mA
